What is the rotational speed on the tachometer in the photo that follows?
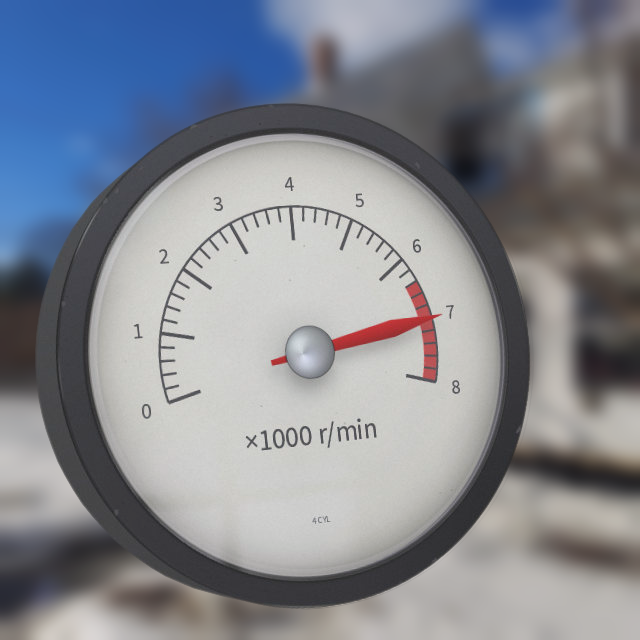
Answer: 7000 rpm
